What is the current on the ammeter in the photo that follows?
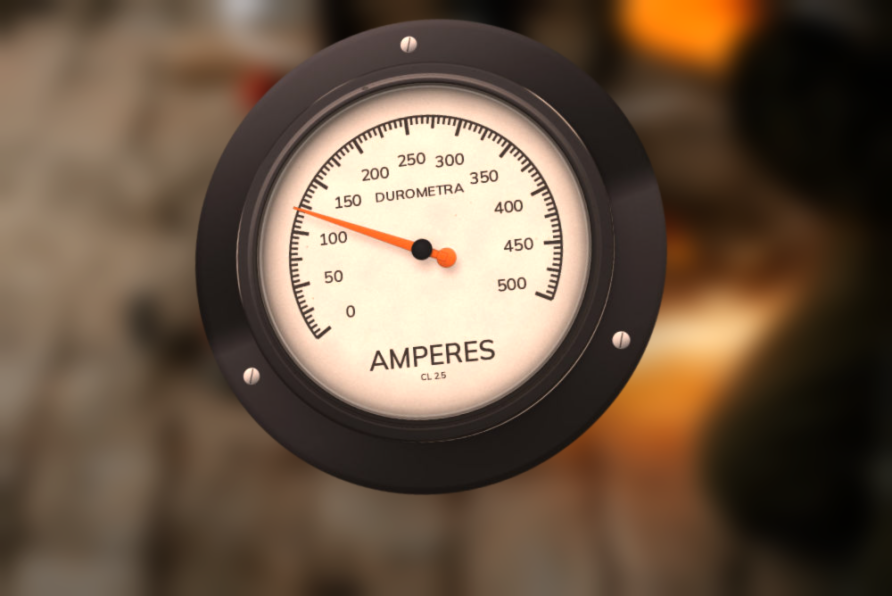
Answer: 120 A
